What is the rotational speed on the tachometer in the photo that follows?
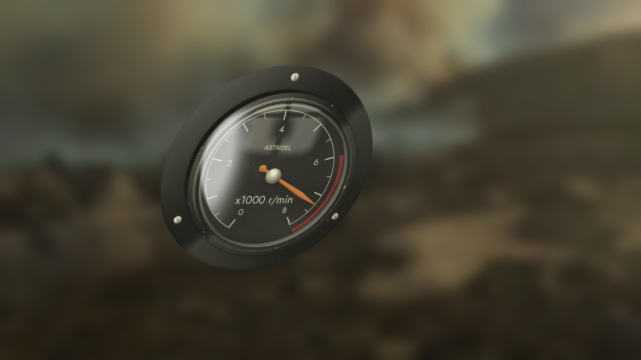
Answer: 7250 rpm
